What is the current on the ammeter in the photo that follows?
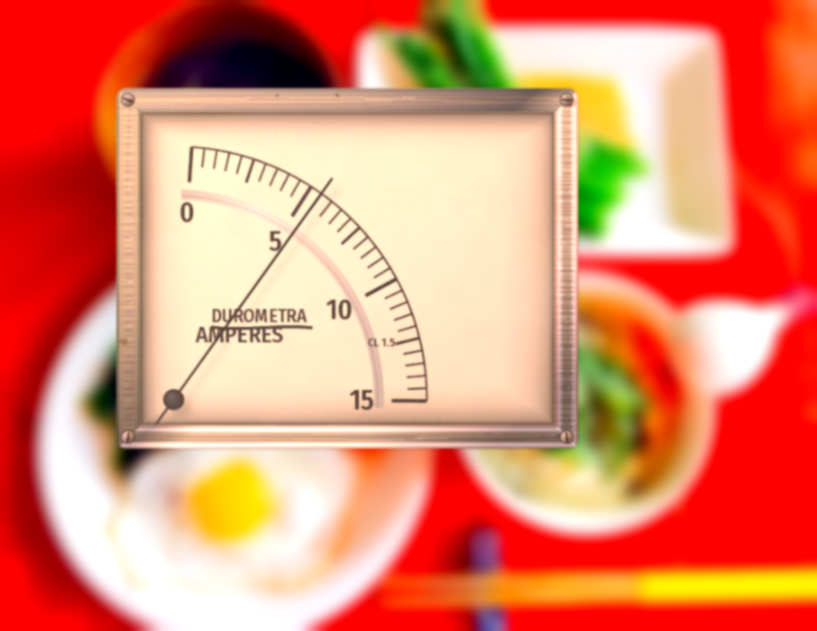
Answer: 5.5 A
